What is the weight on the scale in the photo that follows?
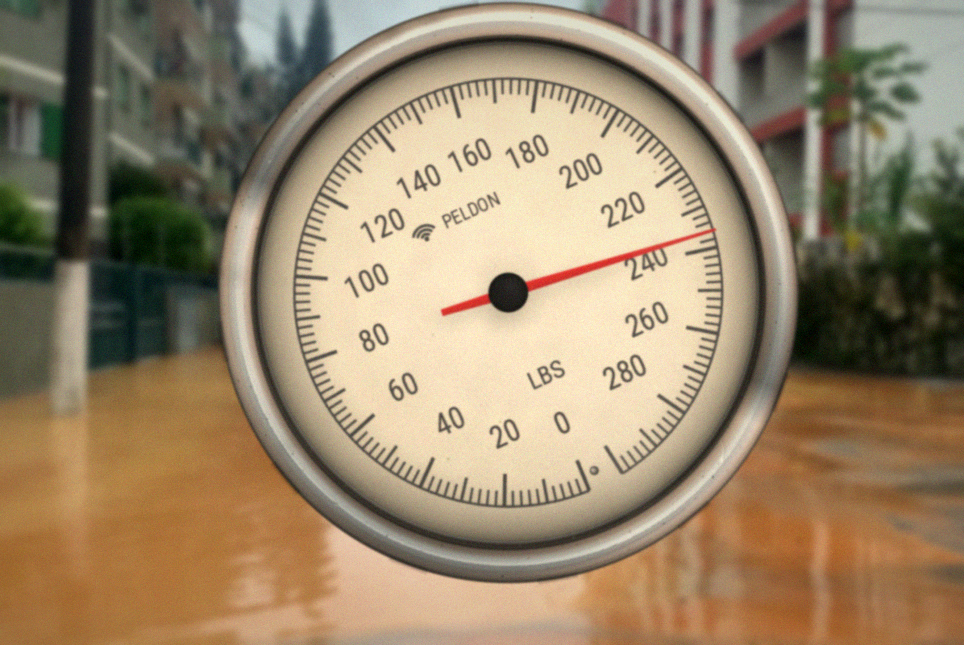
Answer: 236 lb
